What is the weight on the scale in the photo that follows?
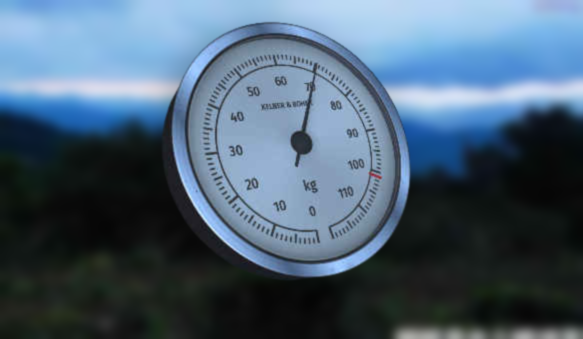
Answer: 70 kg
